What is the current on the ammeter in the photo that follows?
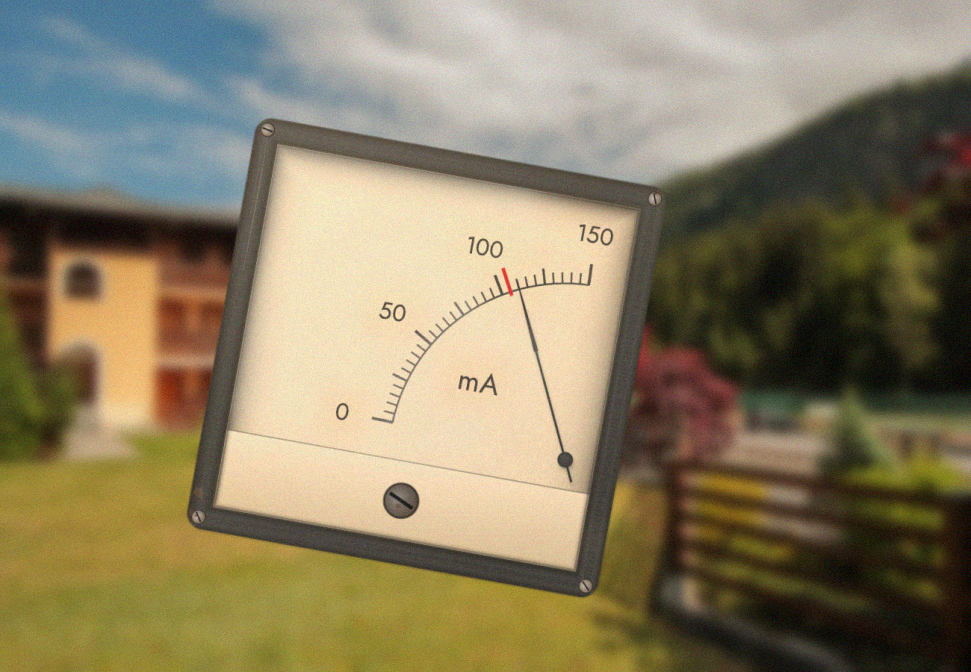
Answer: 110 mA
